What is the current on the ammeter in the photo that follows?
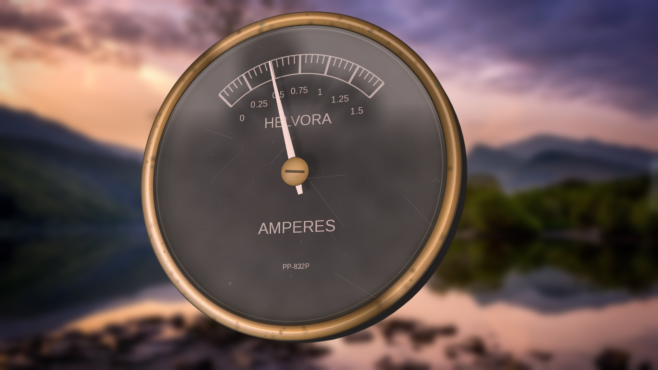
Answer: 0.5 A
